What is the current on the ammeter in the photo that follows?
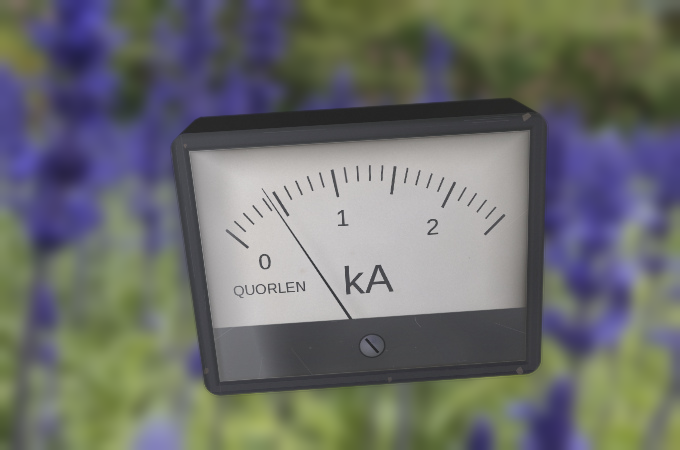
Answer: 0.45 kA
